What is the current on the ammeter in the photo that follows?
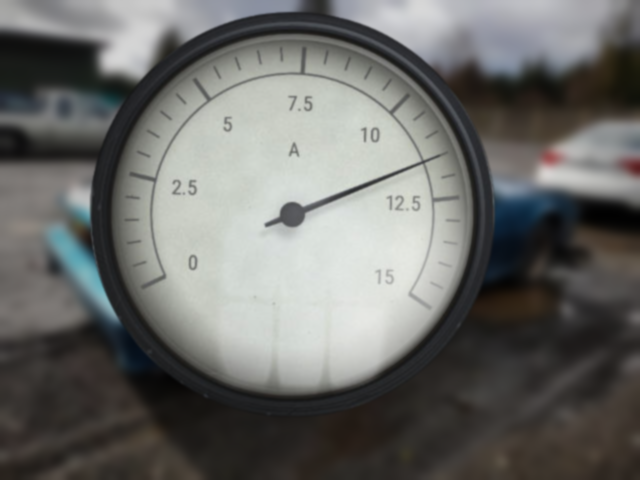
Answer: 11.5 A
